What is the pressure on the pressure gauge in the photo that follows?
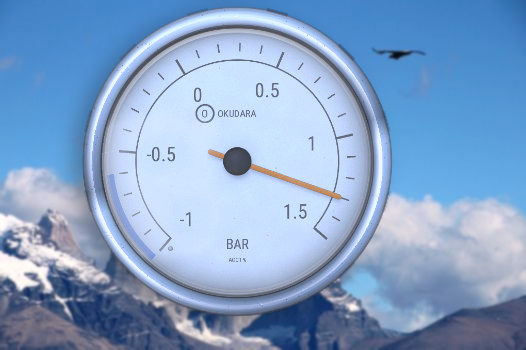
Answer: 1.3 bar
